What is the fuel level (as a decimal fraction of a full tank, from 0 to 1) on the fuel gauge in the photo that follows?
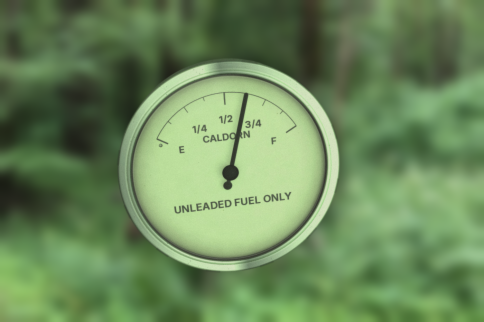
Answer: 0.625
